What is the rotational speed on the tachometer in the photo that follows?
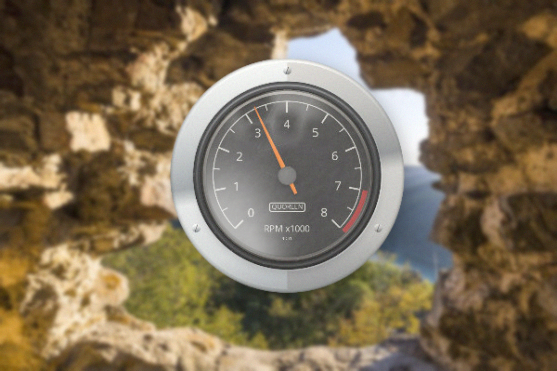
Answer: 3250 rpm
